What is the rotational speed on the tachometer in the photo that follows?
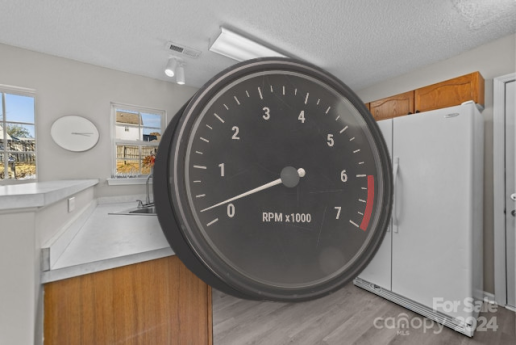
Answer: 250 rpm
